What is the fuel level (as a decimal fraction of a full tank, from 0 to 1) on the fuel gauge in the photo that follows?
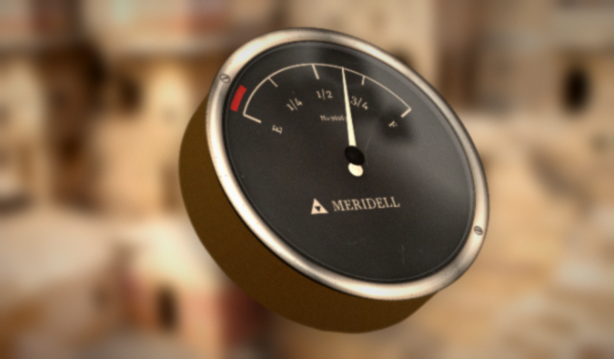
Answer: 0.625
